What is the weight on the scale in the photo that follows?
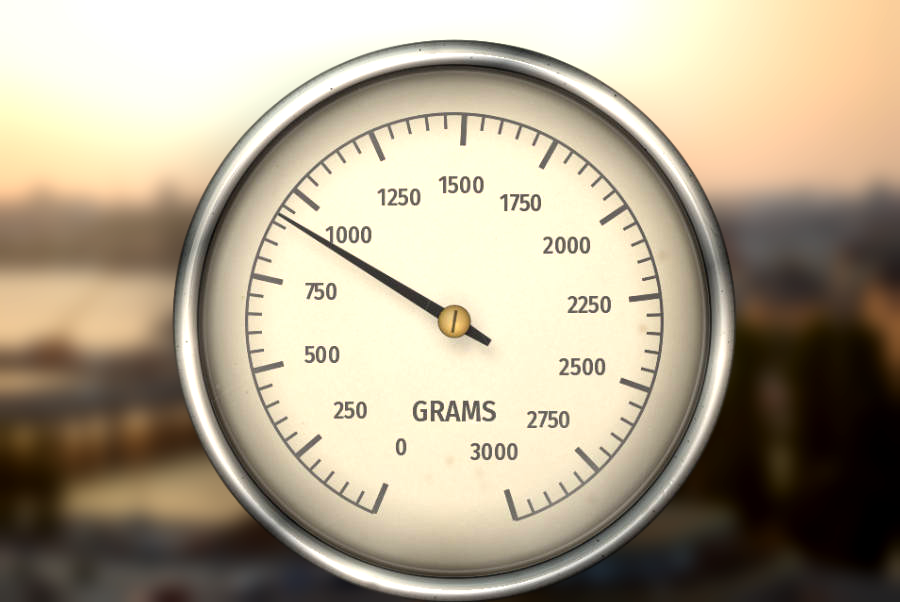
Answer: 925 g
